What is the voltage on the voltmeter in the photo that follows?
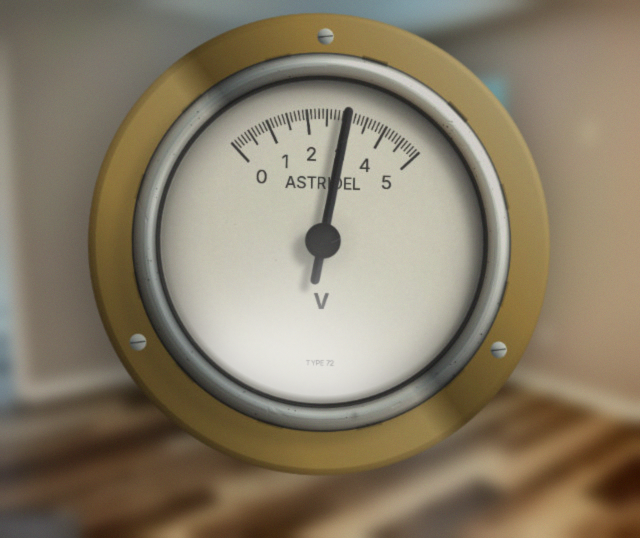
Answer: 3 V
